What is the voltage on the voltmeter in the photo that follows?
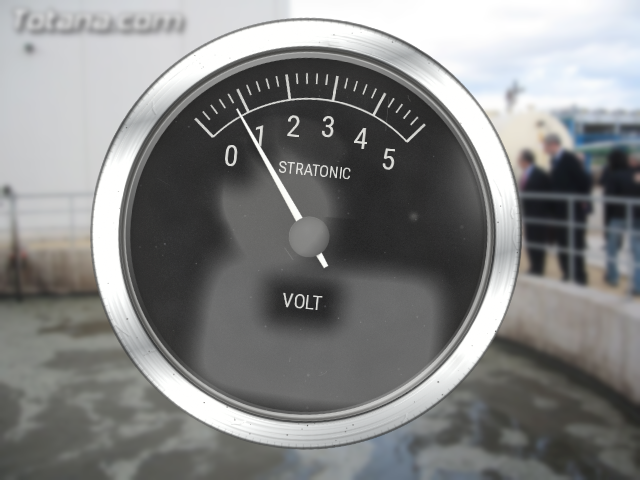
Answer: 0.8 V
